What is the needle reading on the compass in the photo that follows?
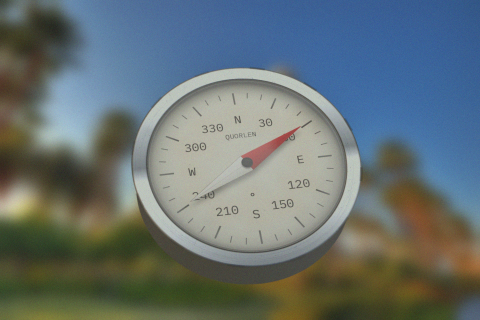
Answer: 60 °
